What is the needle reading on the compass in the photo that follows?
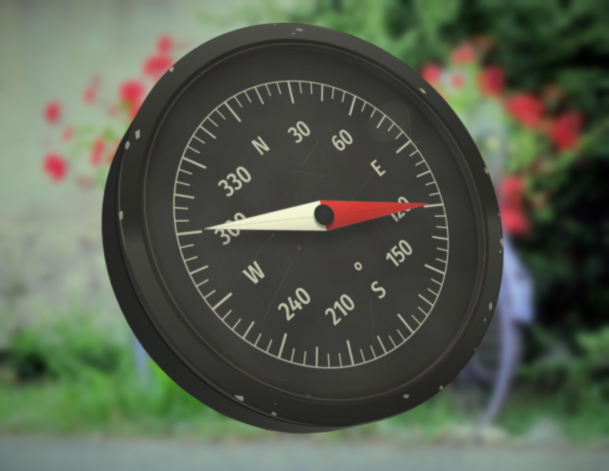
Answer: 120 °
